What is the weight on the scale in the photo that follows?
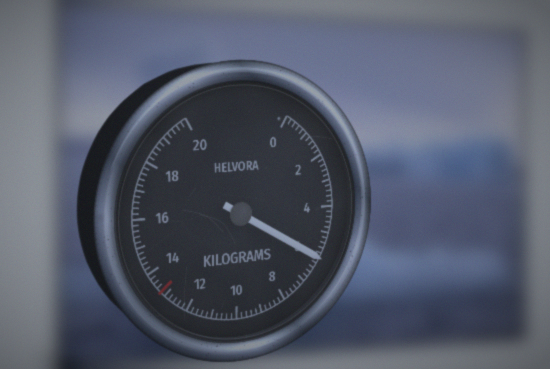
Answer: 6 kg
